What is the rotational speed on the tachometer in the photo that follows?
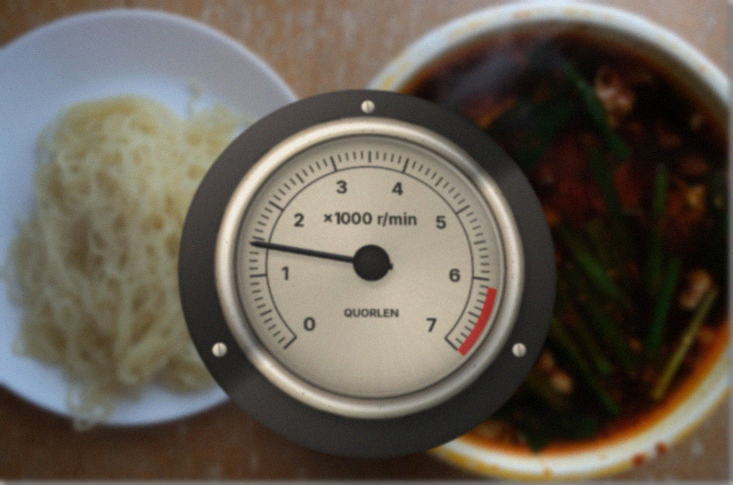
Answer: 1400 rpm
